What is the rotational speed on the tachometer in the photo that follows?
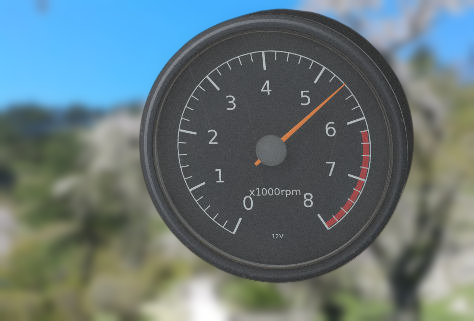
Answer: 5400 rpm
